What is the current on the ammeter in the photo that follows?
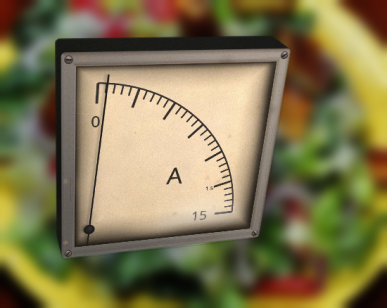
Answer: 0.5 A
